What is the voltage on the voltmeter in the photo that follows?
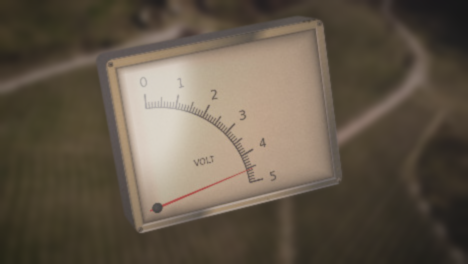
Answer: 4.5 V
